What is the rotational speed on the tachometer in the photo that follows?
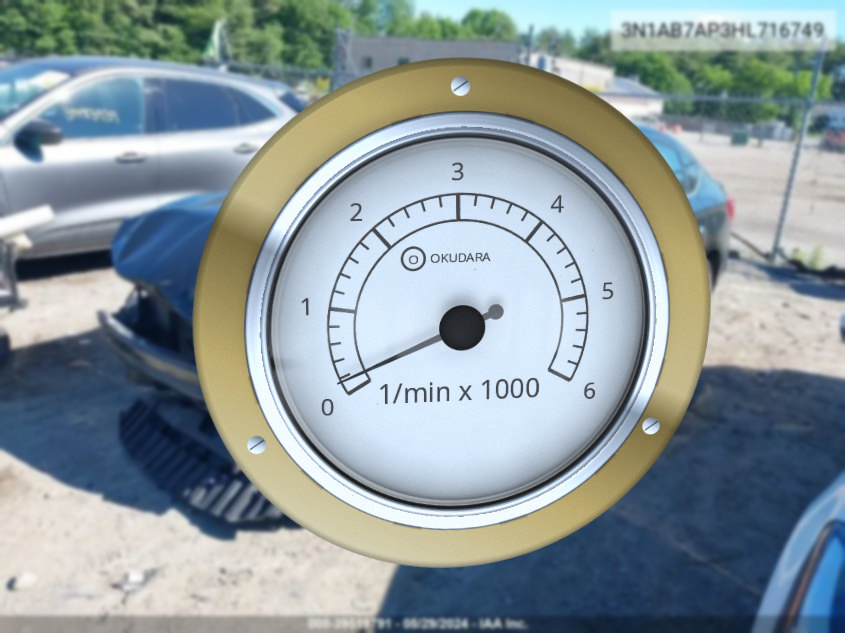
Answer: 200 rpm
